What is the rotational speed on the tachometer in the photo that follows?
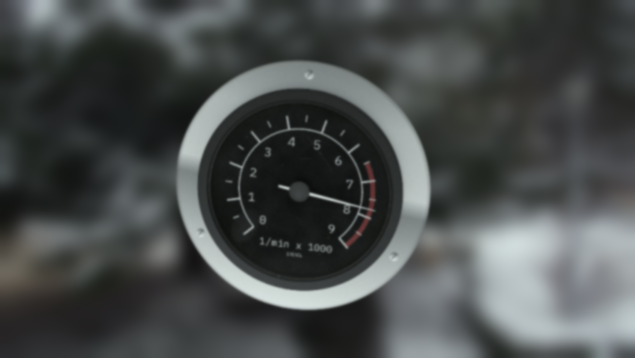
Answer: 7750 rpm
